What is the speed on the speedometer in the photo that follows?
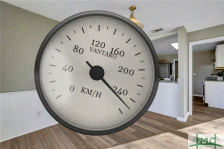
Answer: 250 km/h
